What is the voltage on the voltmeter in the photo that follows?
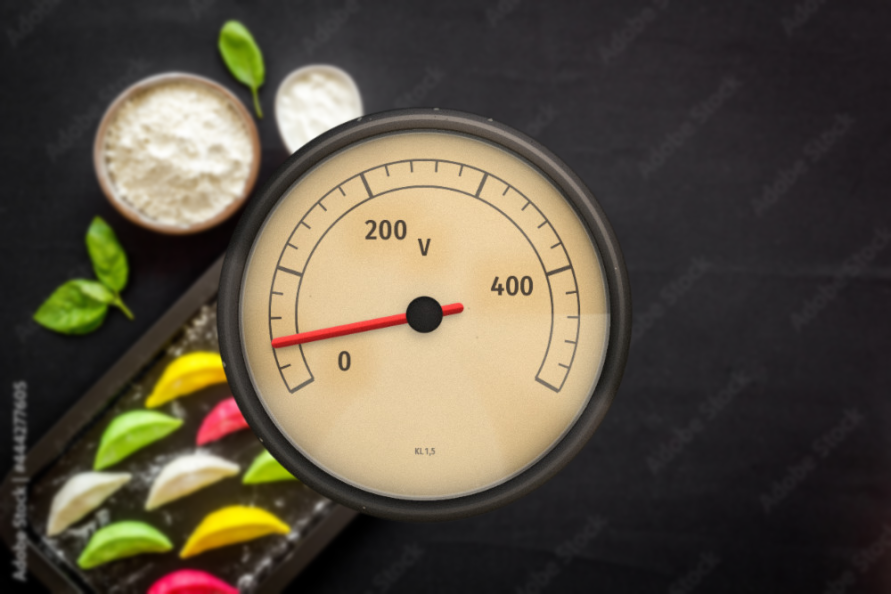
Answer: 40 V
